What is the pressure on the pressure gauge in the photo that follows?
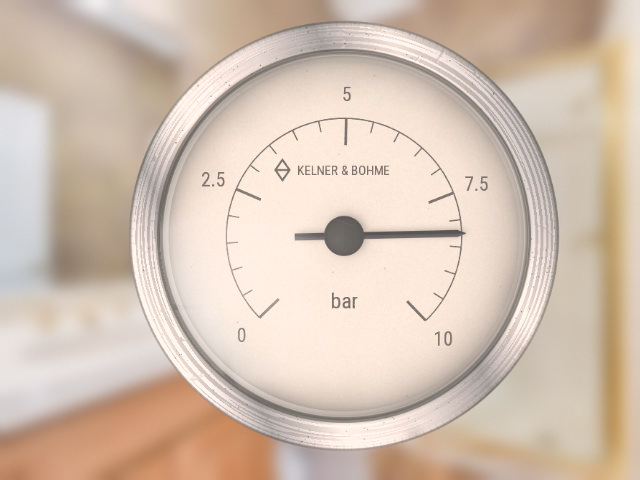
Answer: 8.25 bar
